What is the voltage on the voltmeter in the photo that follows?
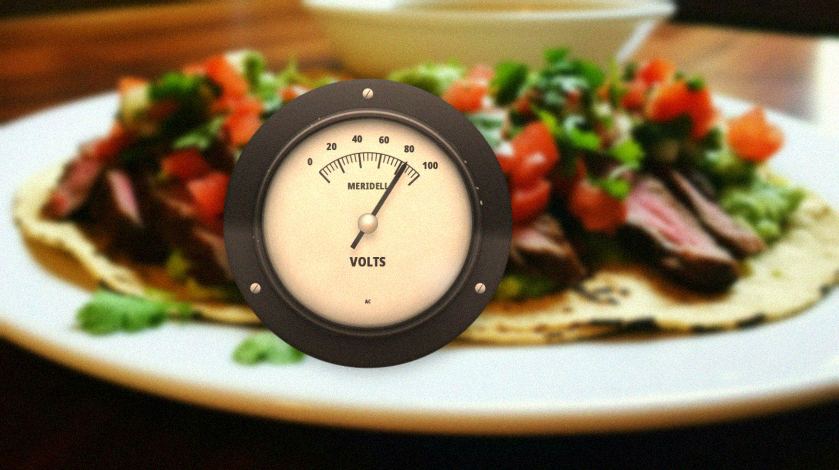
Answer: 84 V
